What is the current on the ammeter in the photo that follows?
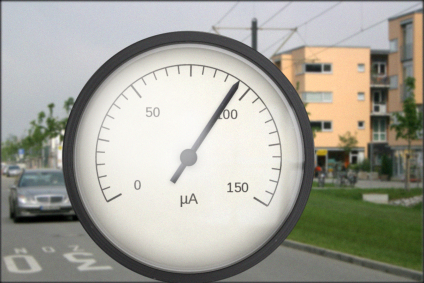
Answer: 95 µA
